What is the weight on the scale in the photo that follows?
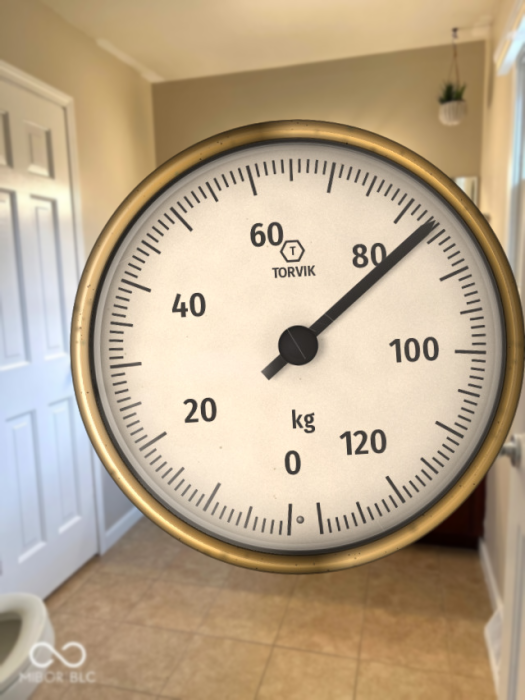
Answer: 83.5 kg
